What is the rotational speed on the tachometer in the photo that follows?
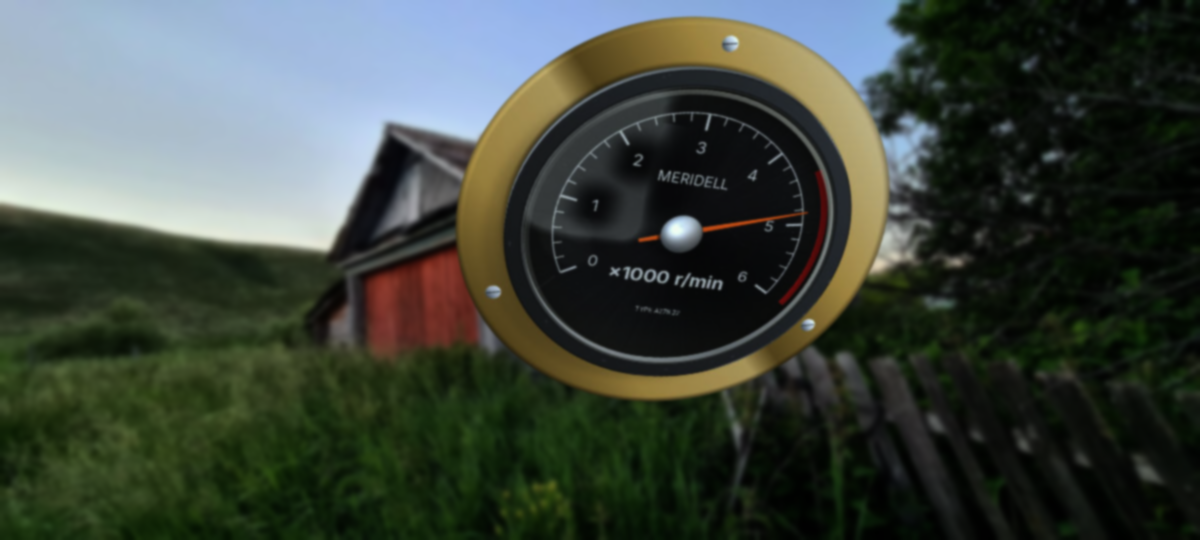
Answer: 4800 rpm
